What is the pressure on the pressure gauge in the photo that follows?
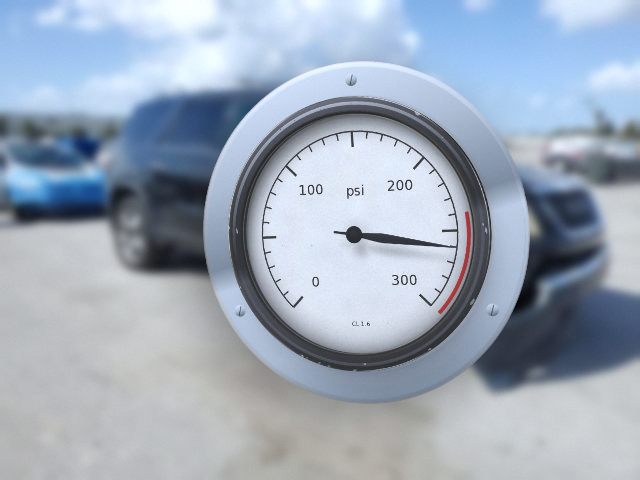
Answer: 260 psi
